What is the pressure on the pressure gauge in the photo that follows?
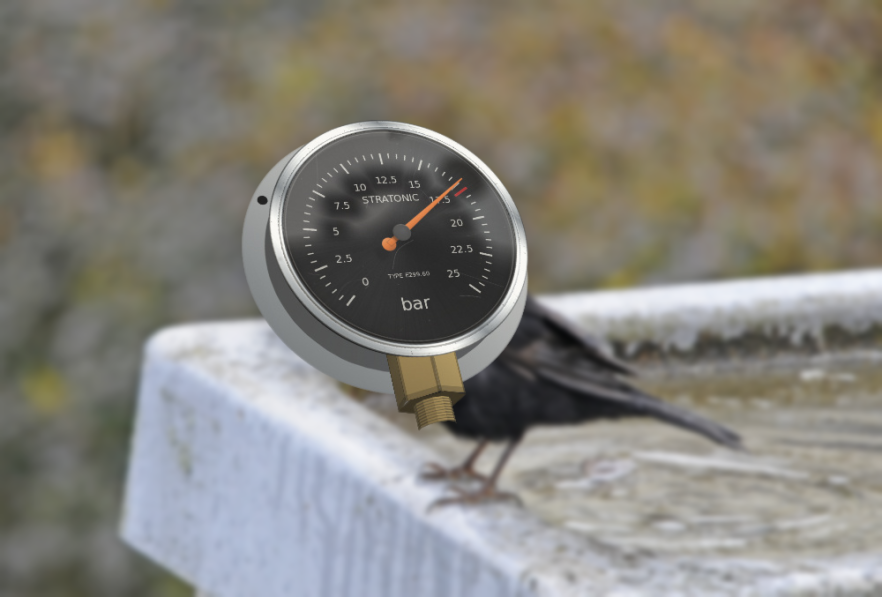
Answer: 17.5 bar
